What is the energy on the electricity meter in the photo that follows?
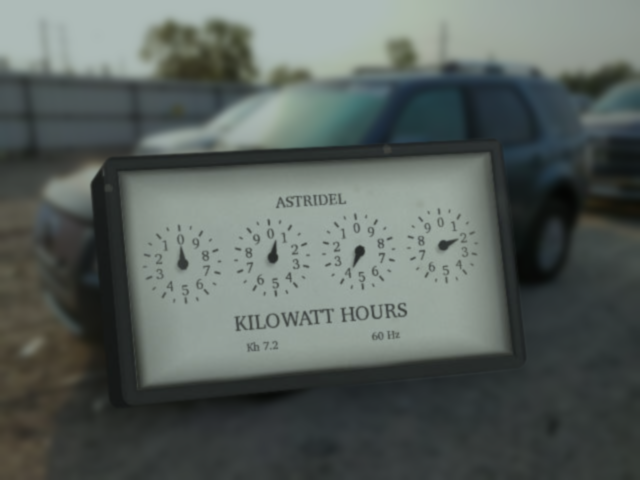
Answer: 42 kWh
